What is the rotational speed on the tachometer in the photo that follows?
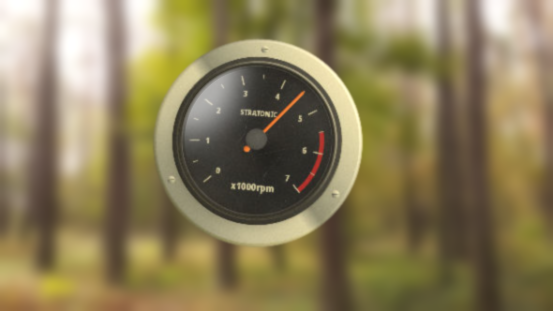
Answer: 4500 rpm
